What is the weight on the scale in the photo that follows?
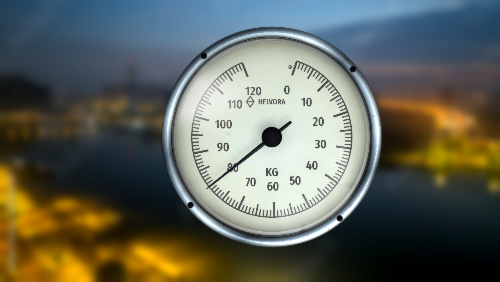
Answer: 80 kg
